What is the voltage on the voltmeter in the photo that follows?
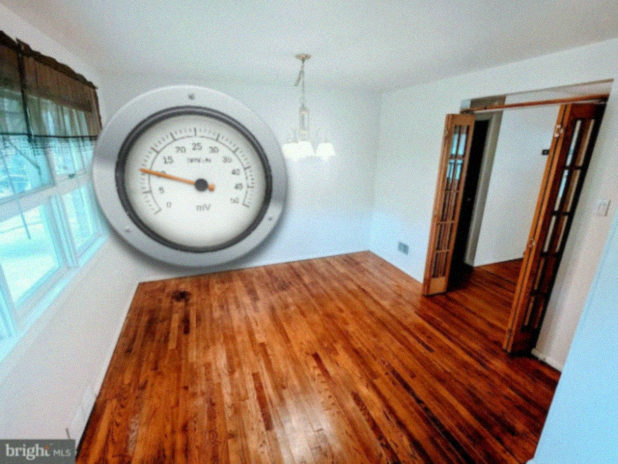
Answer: 10 mV
